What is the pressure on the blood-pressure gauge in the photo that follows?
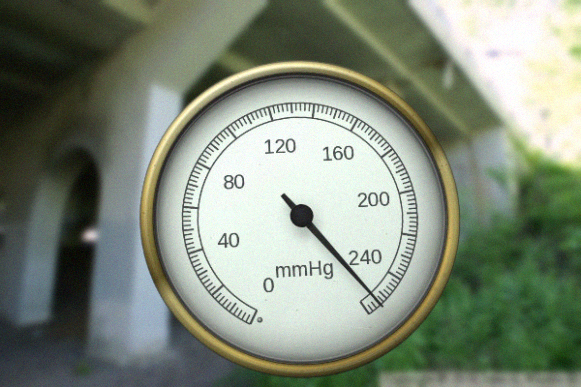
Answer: 254 mmHg
